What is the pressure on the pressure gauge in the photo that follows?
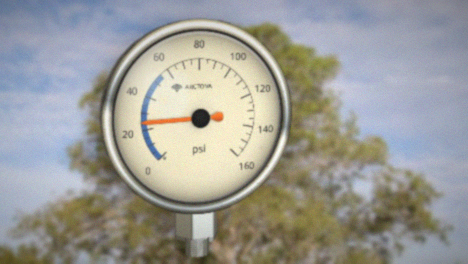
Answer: 25 psi
